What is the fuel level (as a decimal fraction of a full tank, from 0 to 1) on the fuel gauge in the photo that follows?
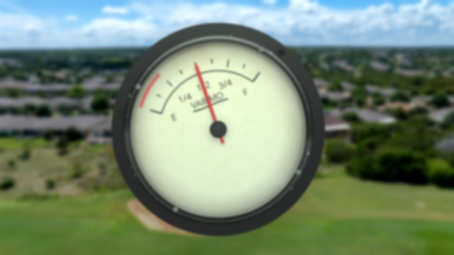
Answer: 0.5
